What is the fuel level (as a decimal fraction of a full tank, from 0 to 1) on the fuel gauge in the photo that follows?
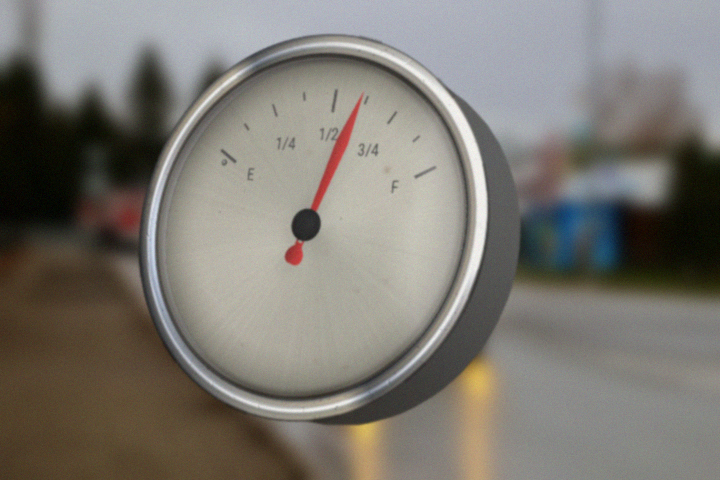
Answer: 0.625
